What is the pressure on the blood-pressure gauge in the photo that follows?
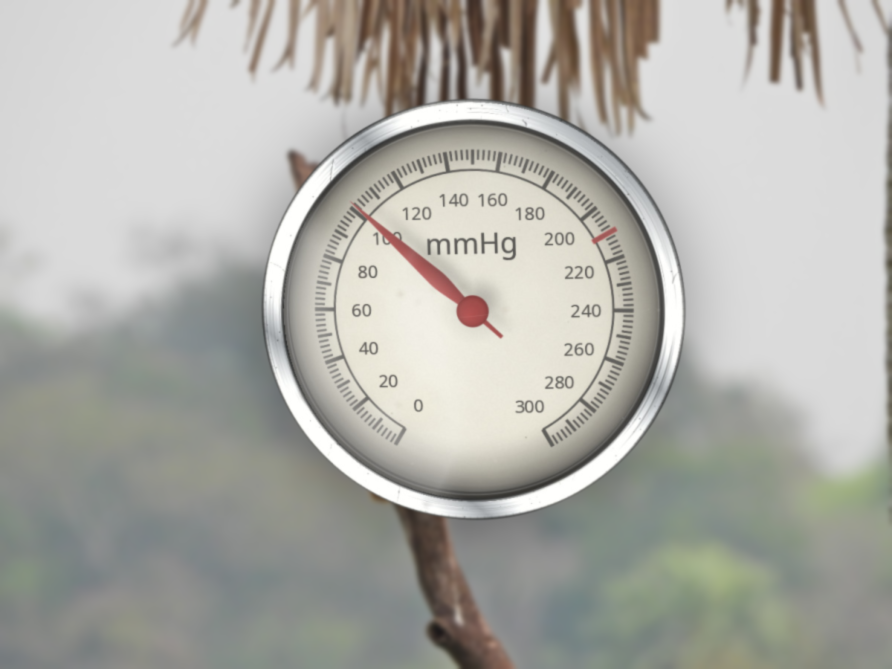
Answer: 102 mmHg
